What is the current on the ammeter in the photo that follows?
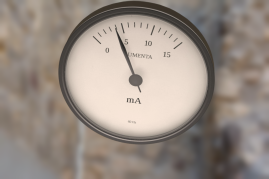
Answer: 4 mA
